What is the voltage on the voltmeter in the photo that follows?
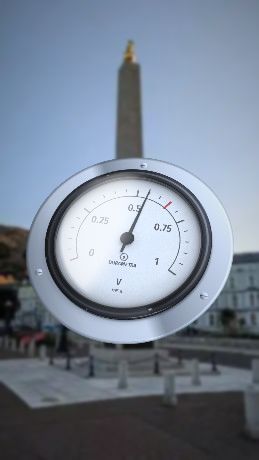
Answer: 0.55 V
